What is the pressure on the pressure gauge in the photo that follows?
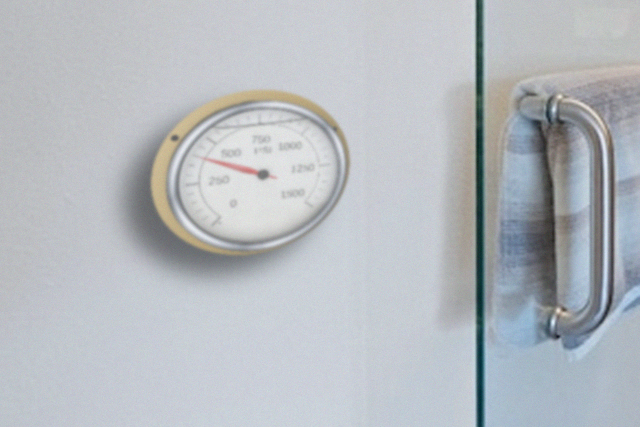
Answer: 400 psi
